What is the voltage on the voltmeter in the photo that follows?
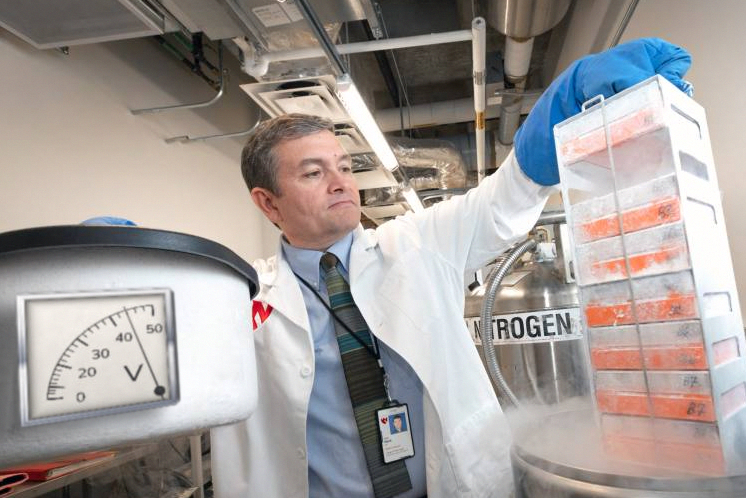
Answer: 44 V
